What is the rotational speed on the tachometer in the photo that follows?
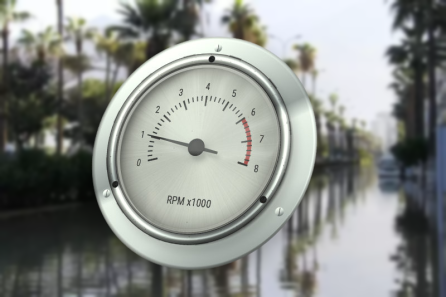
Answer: 1000 rpm
